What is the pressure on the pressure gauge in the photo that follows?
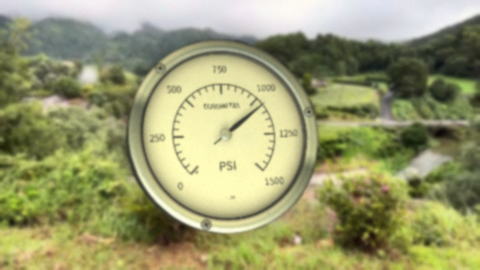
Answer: 1050 psi
